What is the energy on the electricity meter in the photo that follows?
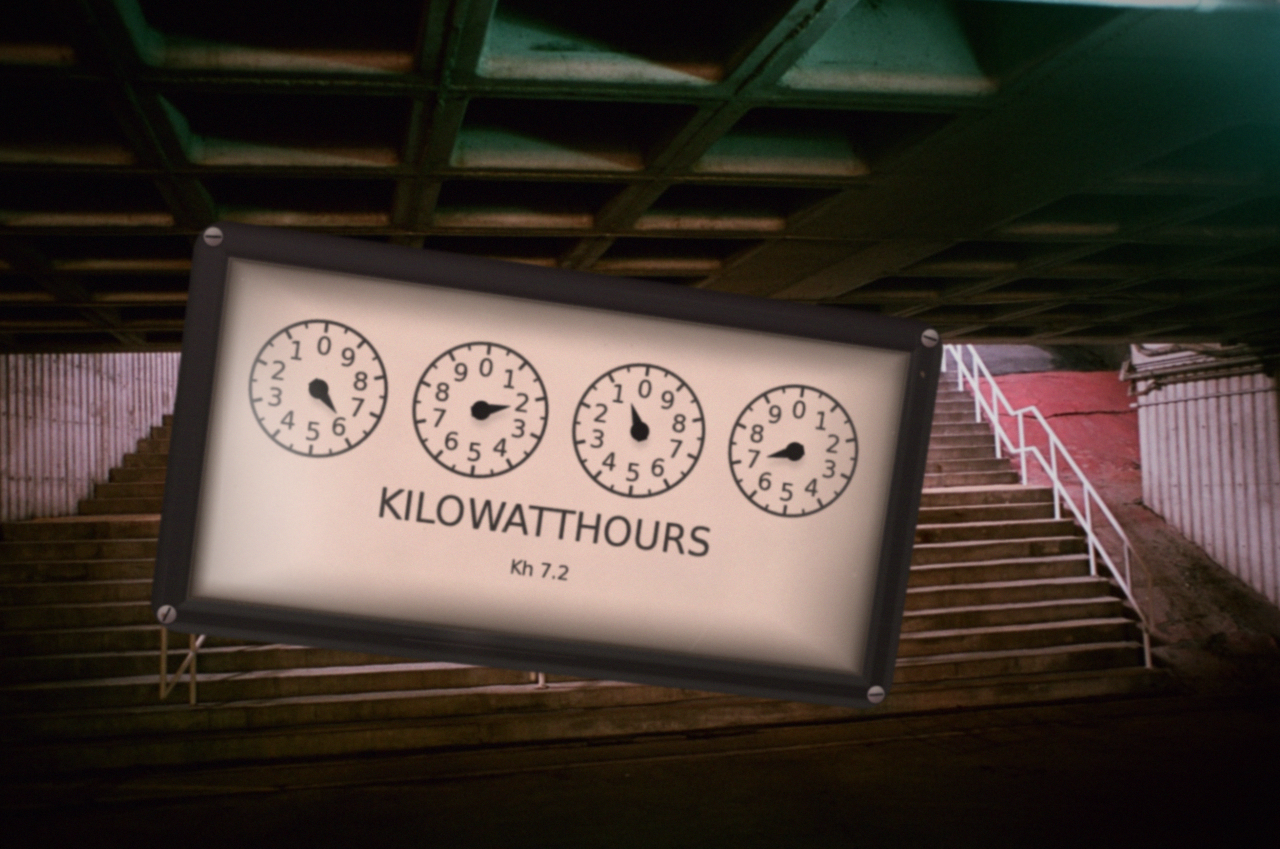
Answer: 6207 kWh
